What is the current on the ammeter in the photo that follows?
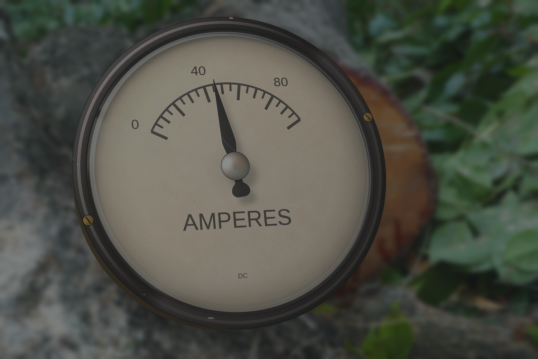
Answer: 45 A
